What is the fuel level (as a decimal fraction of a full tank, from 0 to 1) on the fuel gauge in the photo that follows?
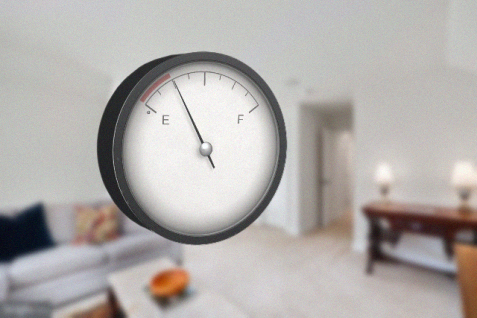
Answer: 0.25
